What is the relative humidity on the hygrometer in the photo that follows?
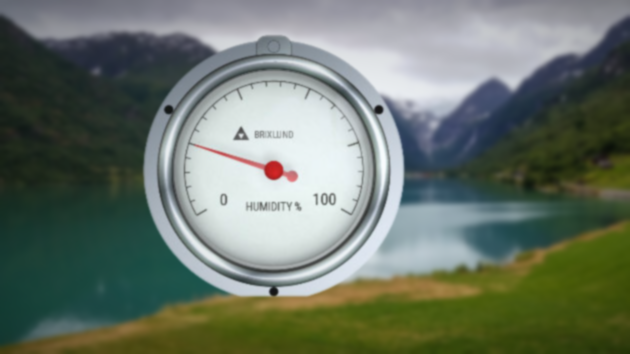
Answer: 20 %
